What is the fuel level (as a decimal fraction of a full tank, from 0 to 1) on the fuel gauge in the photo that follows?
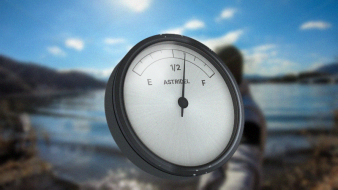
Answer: 0.625
